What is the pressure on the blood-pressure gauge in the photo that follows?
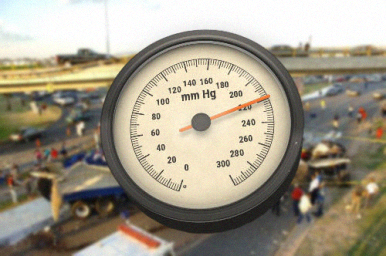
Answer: 220 mmHg
